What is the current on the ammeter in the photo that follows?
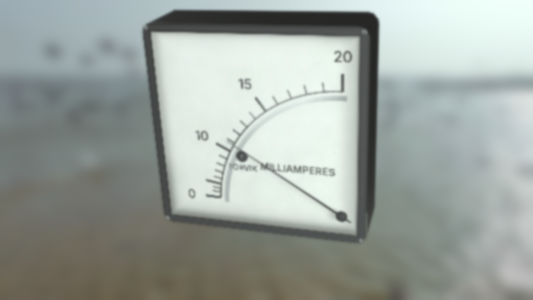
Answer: 11 mA
